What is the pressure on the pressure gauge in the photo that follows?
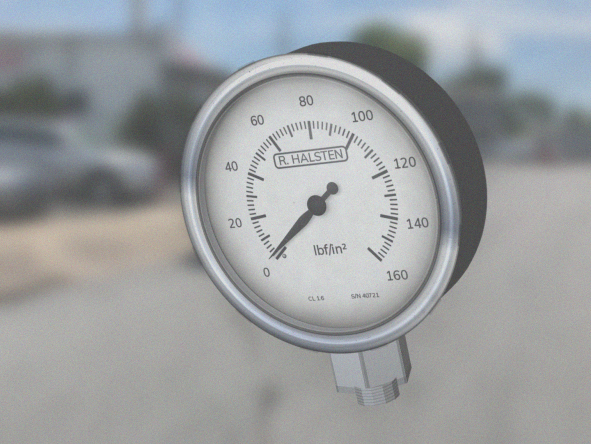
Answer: 2 psi
